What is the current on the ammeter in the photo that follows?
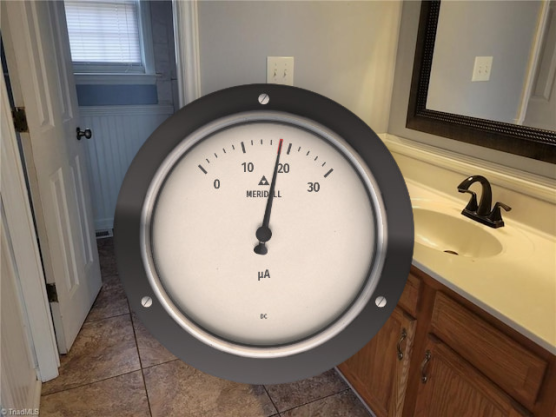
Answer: 18 µA
